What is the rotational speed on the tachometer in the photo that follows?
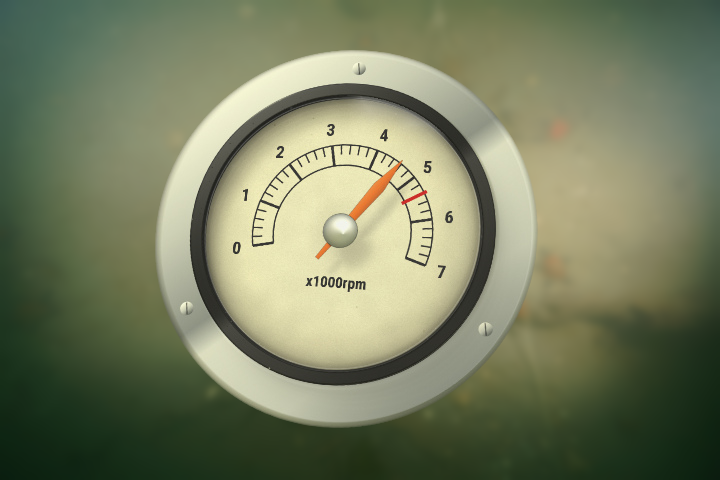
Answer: 4600 rpm
